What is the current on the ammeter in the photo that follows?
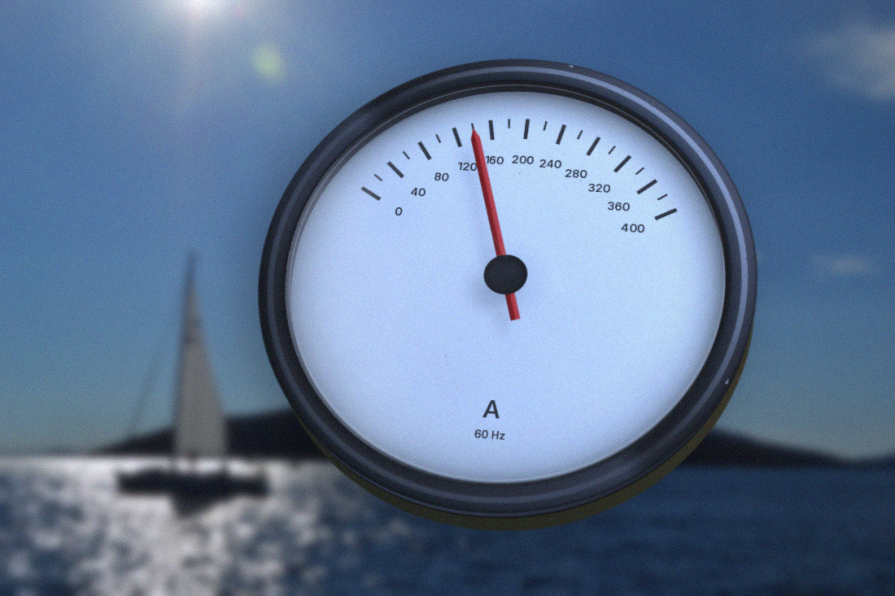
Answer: 140 A
